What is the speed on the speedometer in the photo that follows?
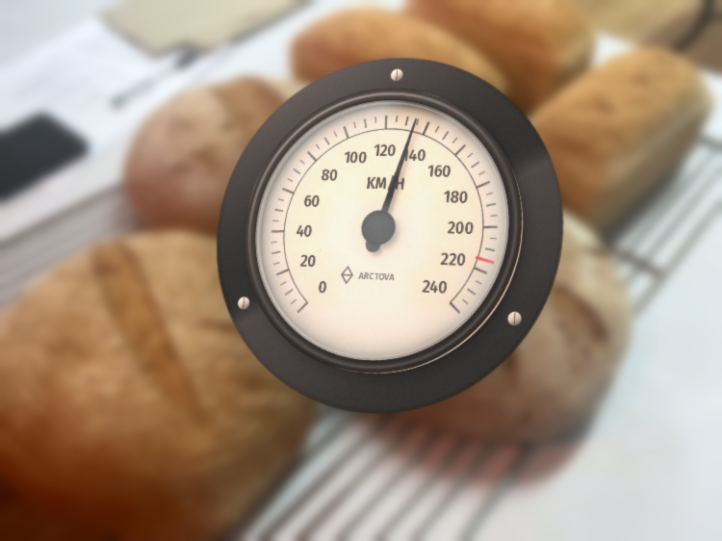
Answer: 135 km/h
